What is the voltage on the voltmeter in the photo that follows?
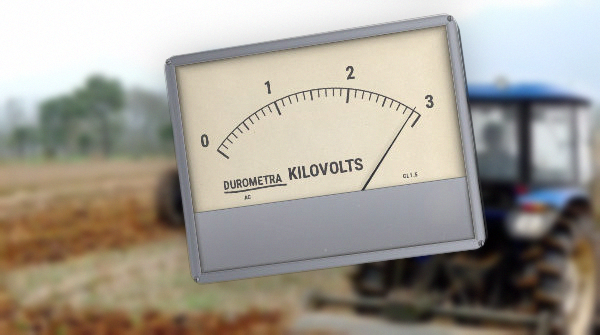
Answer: 2.9 kV
